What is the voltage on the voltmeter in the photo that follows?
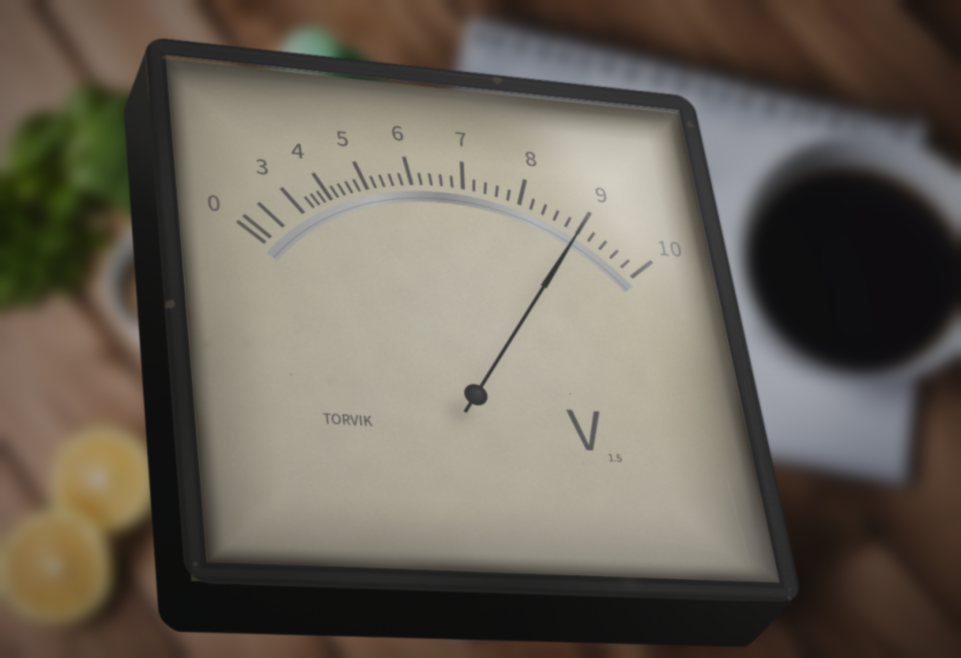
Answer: 9 V
